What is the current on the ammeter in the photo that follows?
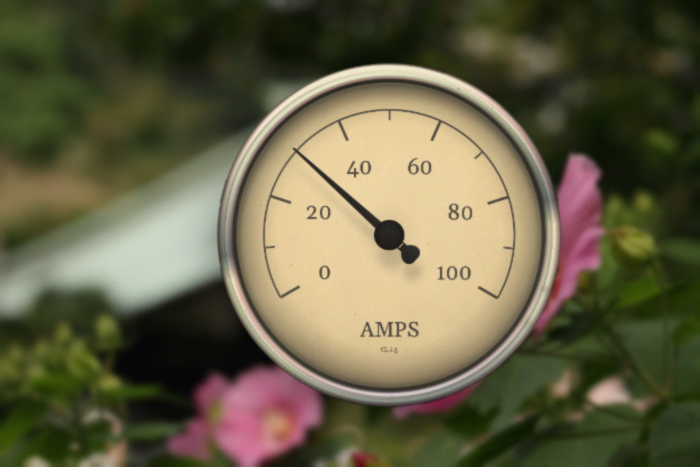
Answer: 30 A
